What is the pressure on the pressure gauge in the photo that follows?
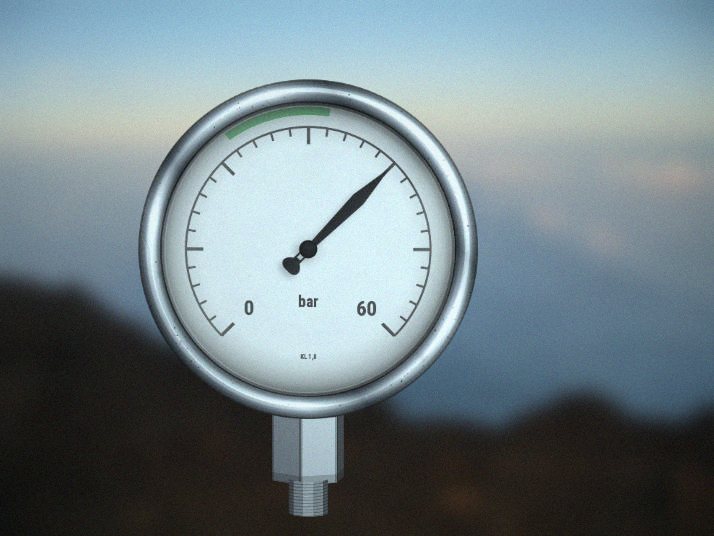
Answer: 40 bar
